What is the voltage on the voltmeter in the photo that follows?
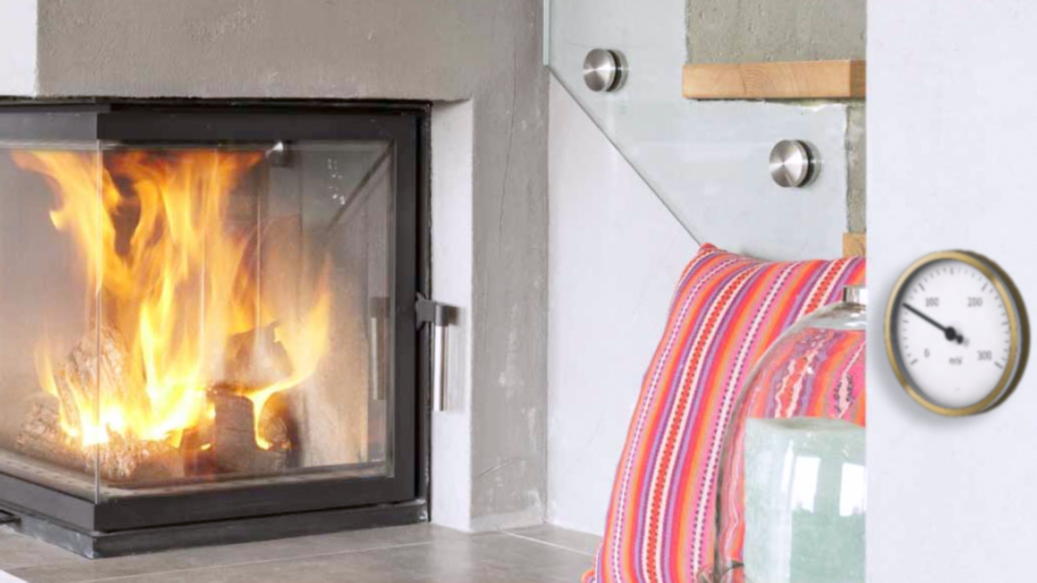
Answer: 70 mV
